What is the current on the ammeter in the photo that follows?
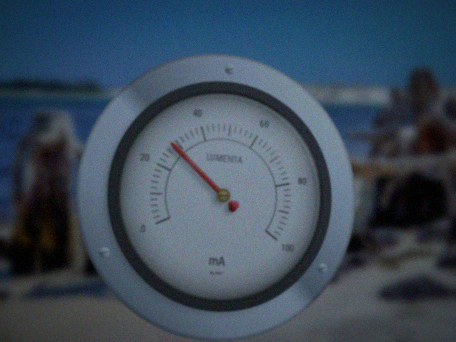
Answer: 28 mA
